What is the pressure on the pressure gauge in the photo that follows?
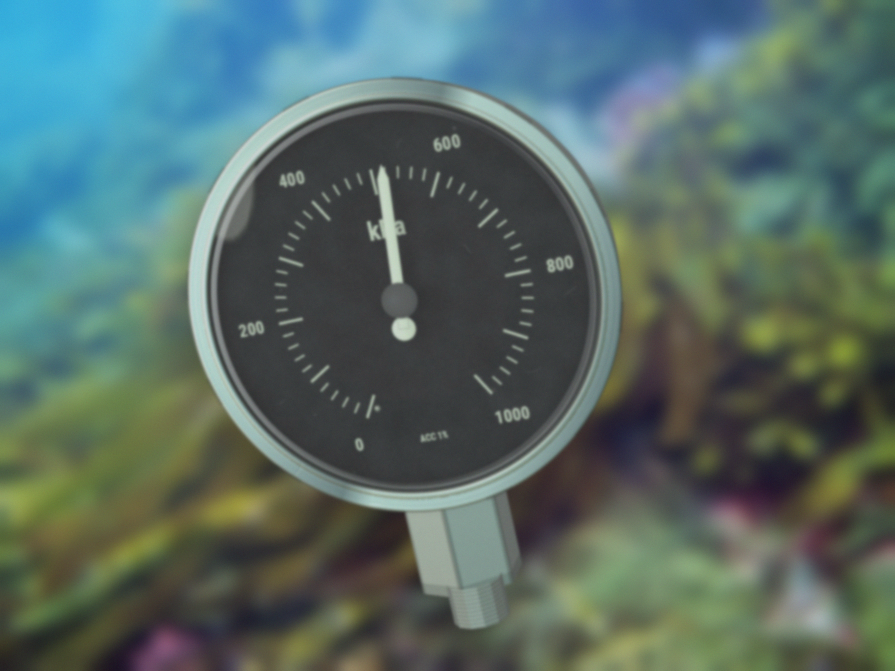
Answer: 520 kPa
